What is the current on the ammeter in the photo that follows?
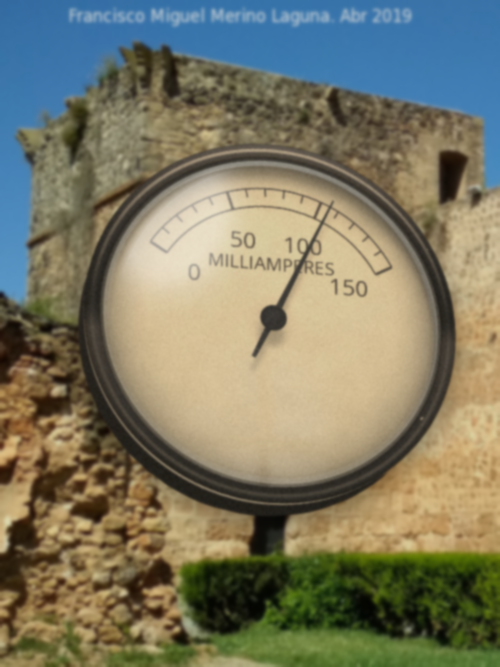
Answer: 105 mA
